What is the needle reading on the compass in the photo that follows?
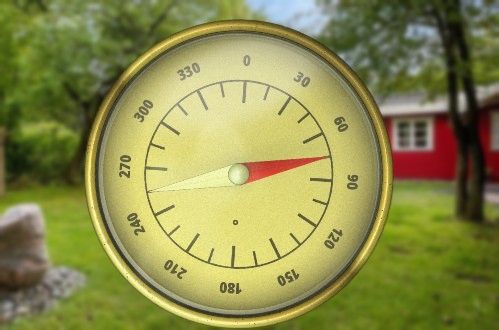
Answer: 75 °
